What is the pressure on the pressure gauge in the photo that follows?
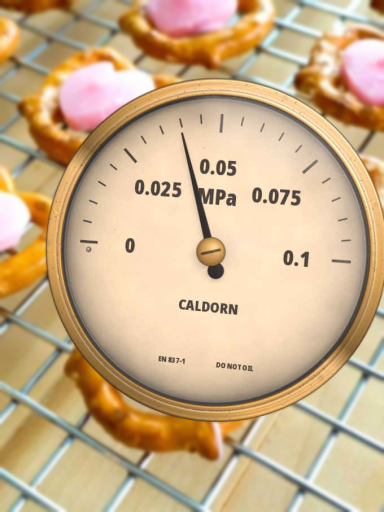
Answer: 0.04 MPa
